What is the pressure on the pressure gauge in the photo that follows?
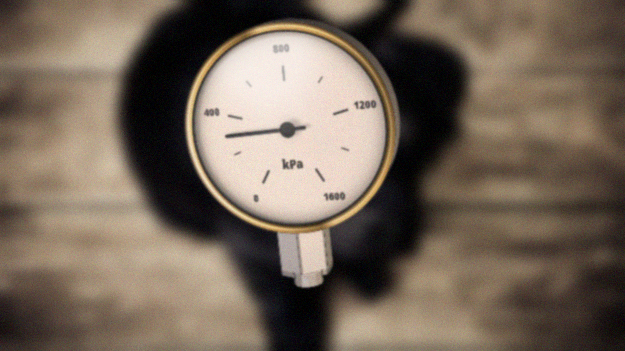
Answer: 300 kPa
